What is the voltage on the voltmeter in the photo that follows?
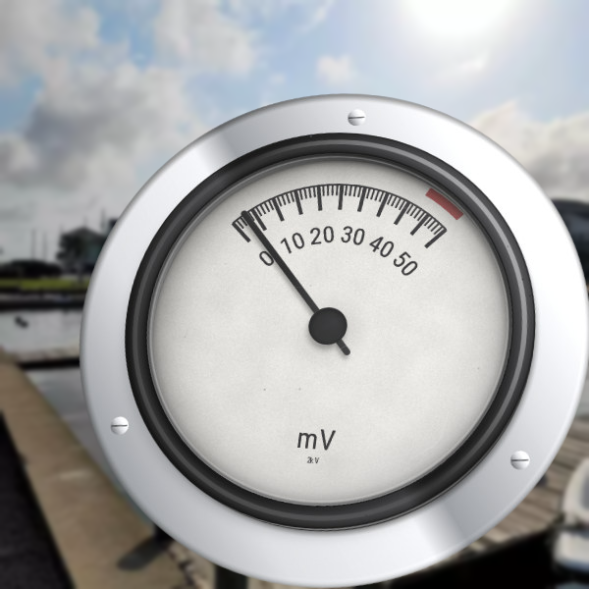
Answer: 3 mV
